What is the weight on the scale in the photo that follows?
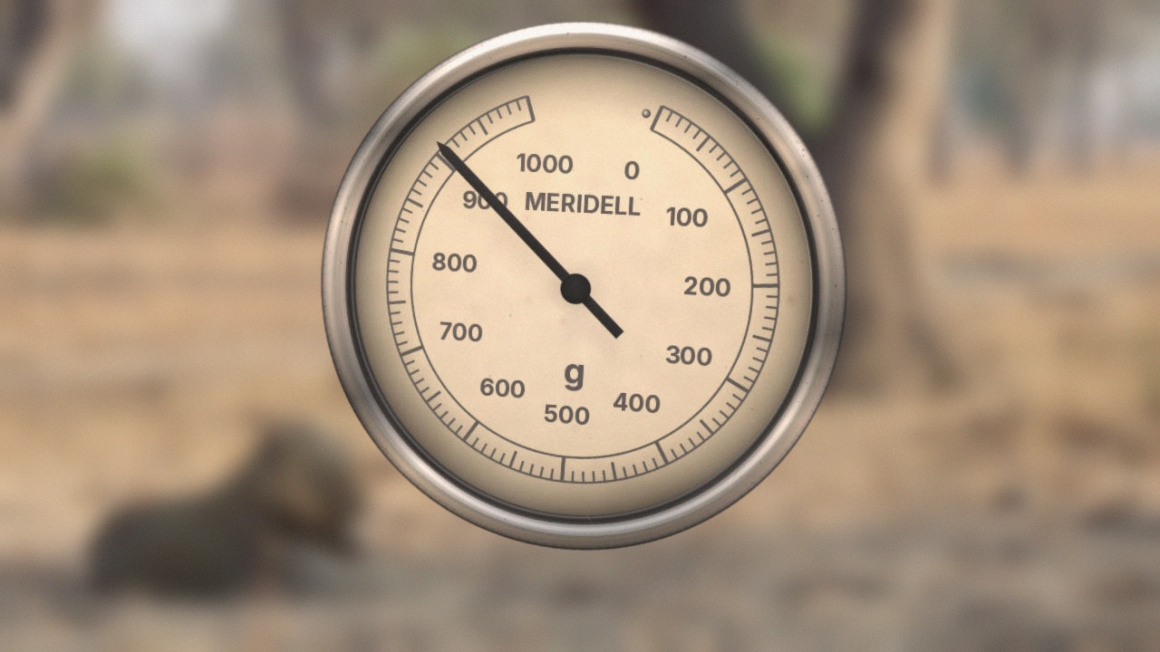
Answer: 910 g
